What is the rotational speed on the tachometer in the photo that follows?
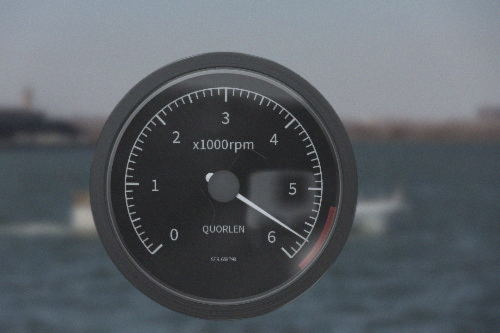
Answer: 5700 rpm
